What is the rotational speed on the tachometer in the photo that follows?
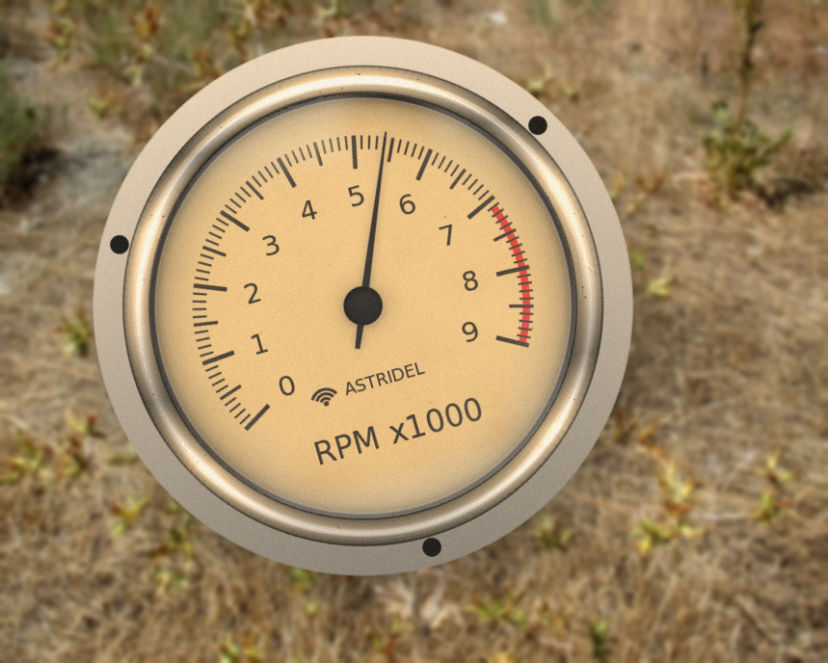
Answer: 5400 rpm
